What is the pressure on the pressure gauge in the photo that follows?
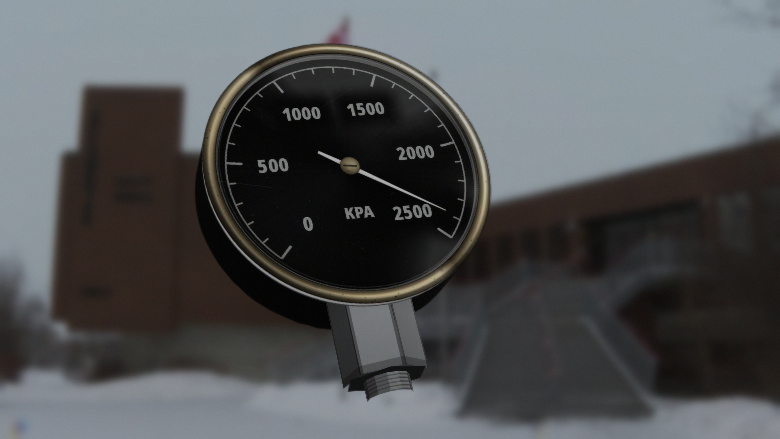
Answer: 2400 kPa
